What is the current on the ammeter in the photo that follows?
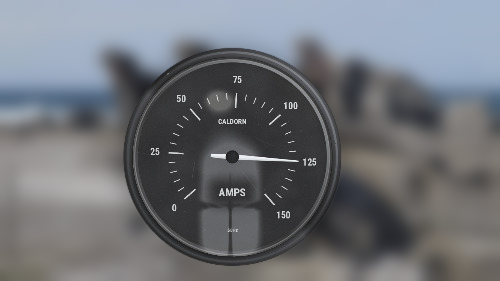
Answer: 125 A
